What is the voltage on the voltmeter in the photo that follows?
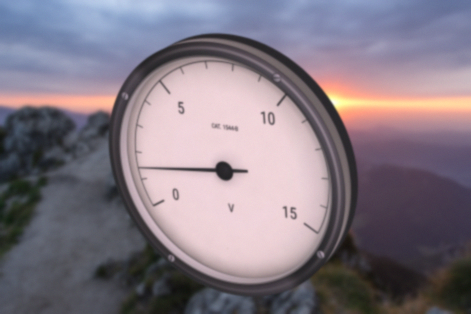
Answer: 1.5 V
